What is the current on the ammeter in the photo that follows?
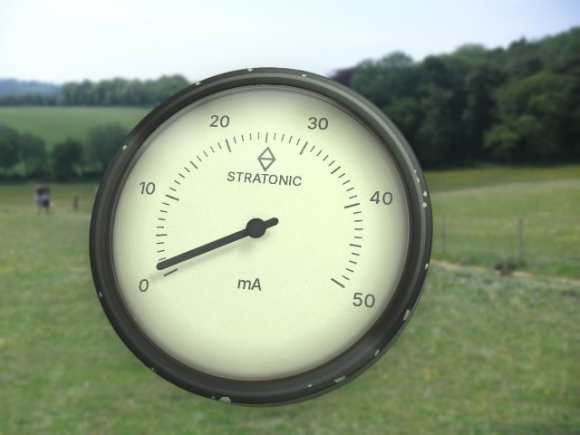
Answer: 1 mA
